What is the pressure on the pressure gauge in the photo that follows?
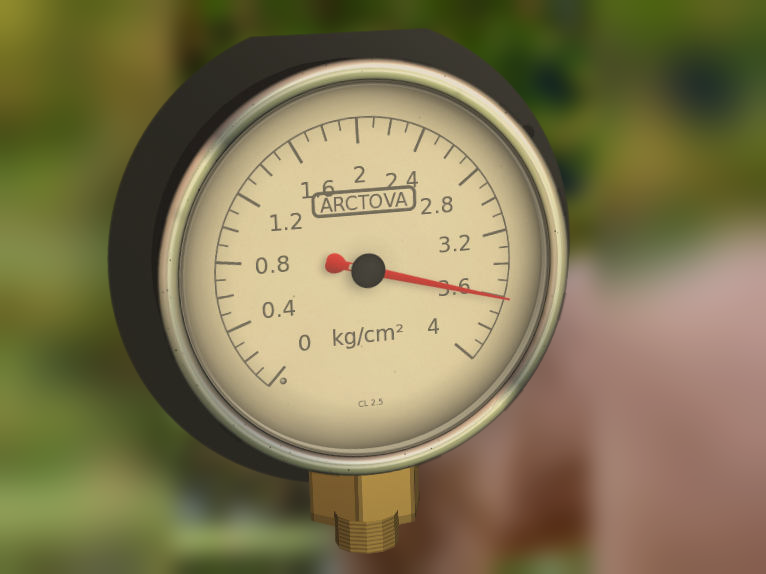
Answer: 3.6 kg/cm²
